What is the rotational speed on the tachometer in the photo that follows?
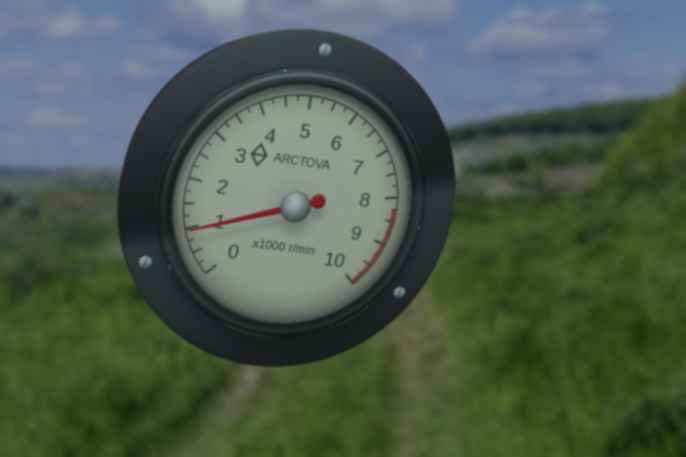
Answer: 1000 rpm
